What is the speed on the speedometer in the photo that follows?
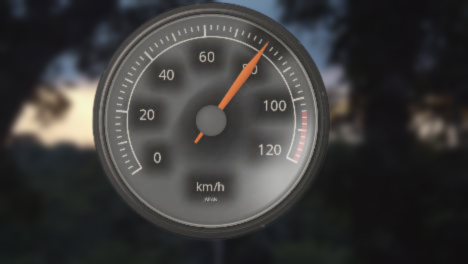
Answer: 80 km/h
